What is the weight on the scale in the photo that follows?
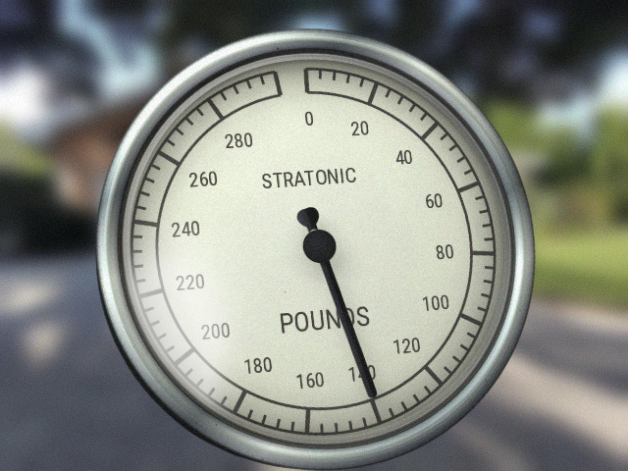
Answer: 140 lb
